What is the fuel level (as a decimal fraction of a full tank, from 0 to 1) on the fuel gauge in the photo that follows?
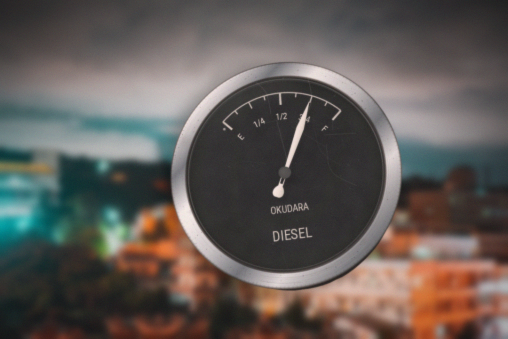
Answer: 0.75
